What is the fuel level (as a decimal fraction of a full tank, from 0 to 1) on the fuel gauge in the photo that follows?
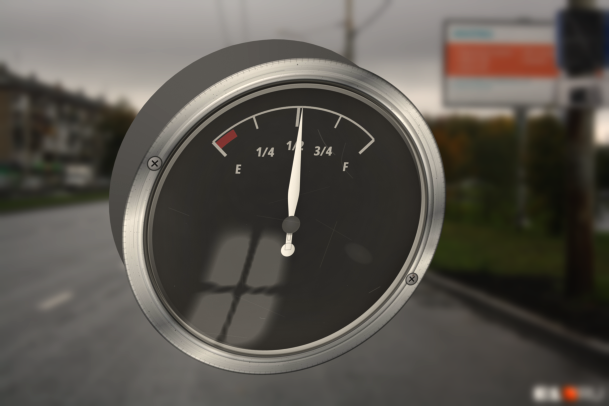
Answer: 0.5
